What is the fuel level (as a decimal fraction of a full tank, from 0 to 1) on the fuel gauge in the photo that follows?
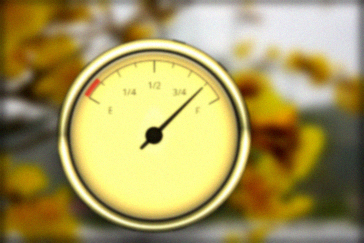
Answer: 0.875
